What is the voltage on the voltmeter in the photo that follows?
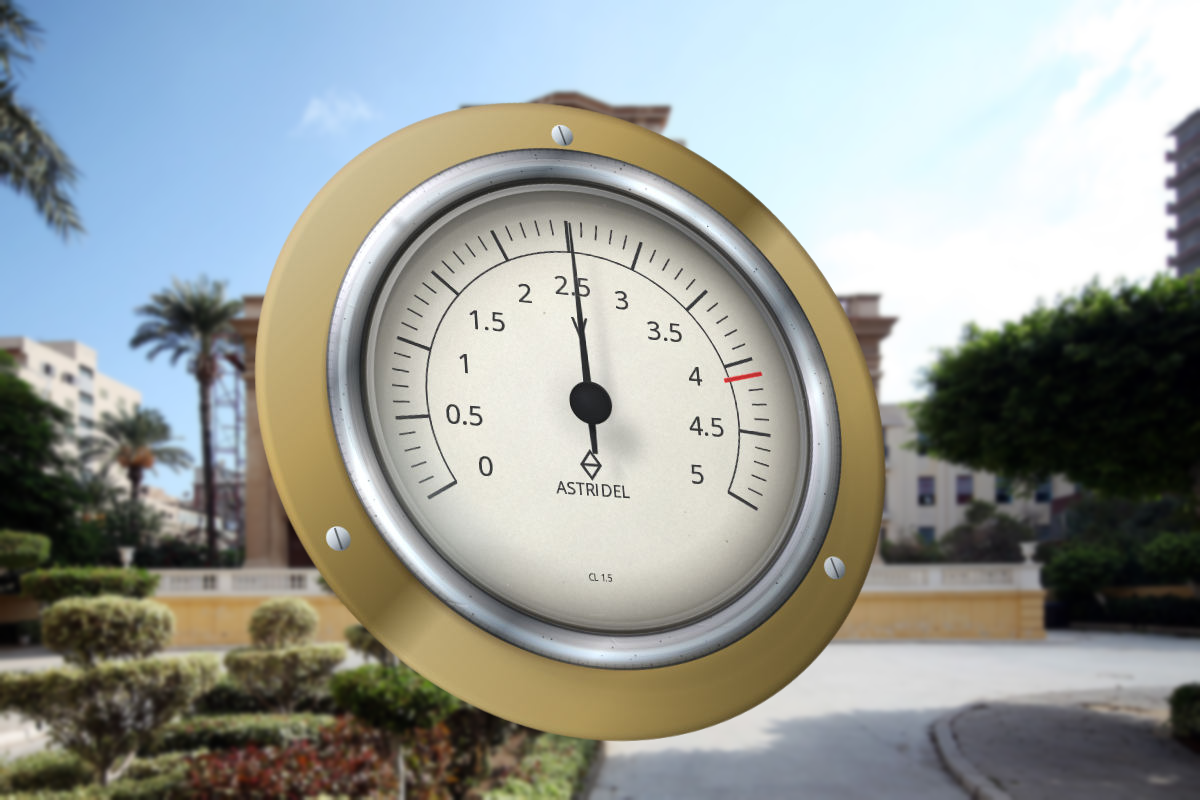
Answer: 2.5 V
